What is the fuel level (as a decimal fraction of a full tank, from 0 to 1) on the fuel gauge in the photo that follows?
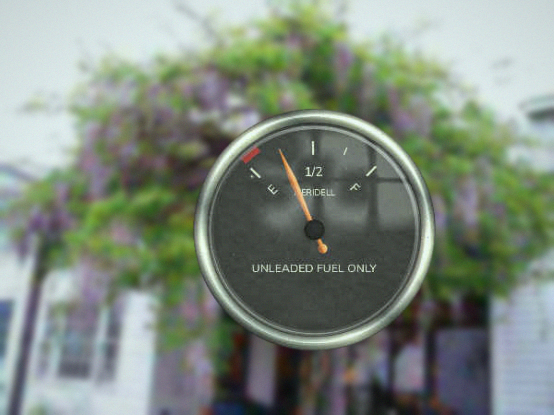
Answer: 0.25
